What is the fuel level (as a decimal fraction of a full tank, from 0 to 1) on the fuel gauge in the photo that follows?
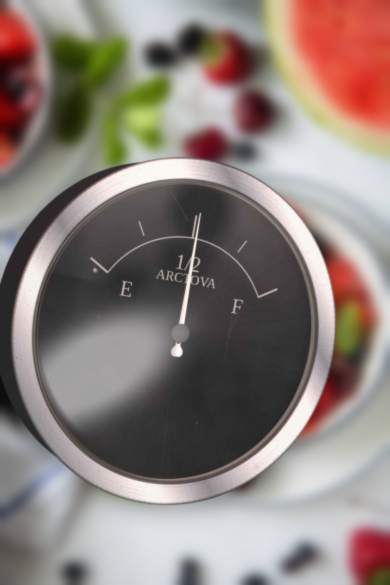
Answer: 0.5
